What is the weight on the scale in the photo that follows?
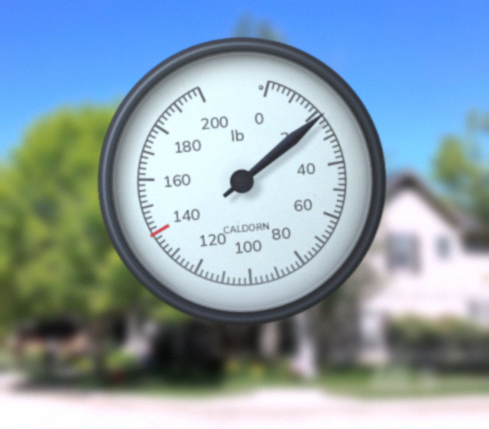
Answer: 22 lb
